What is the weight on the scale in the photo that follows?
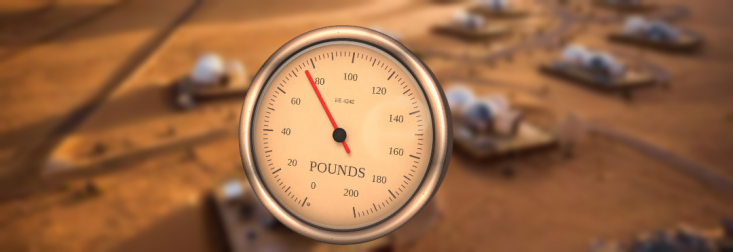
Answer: 76 lb
